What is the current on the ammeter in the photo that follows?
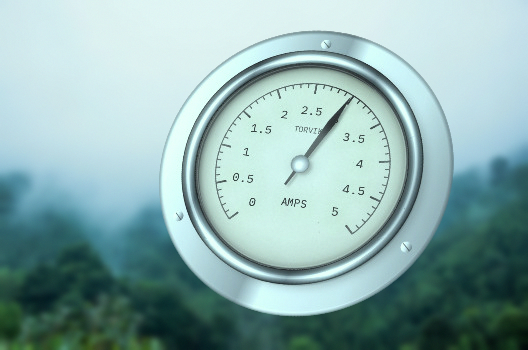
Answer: 3 A
